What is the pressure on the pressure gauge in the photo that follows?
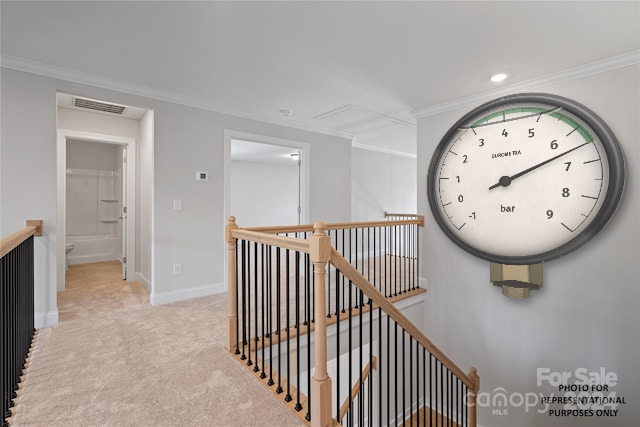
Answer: 6.5 bar
